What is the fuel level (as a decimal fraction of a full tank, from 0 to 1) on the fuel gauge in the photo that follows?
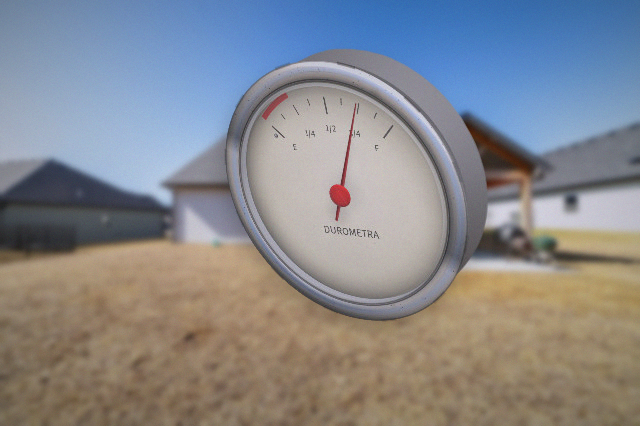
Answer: 0.75
